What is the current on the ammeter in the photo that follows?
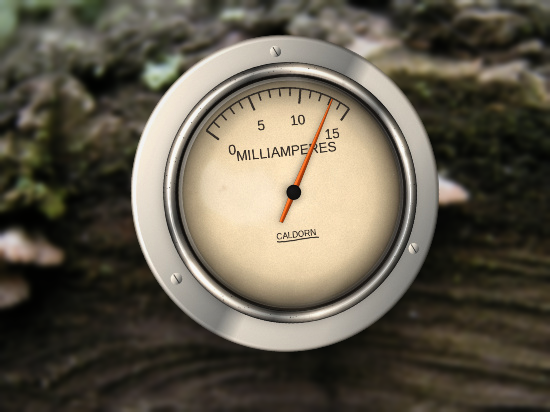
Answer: 13 mA
